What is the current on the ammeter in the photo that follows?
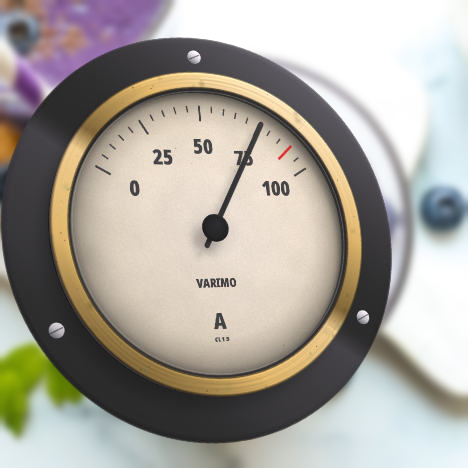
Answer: 75 A
